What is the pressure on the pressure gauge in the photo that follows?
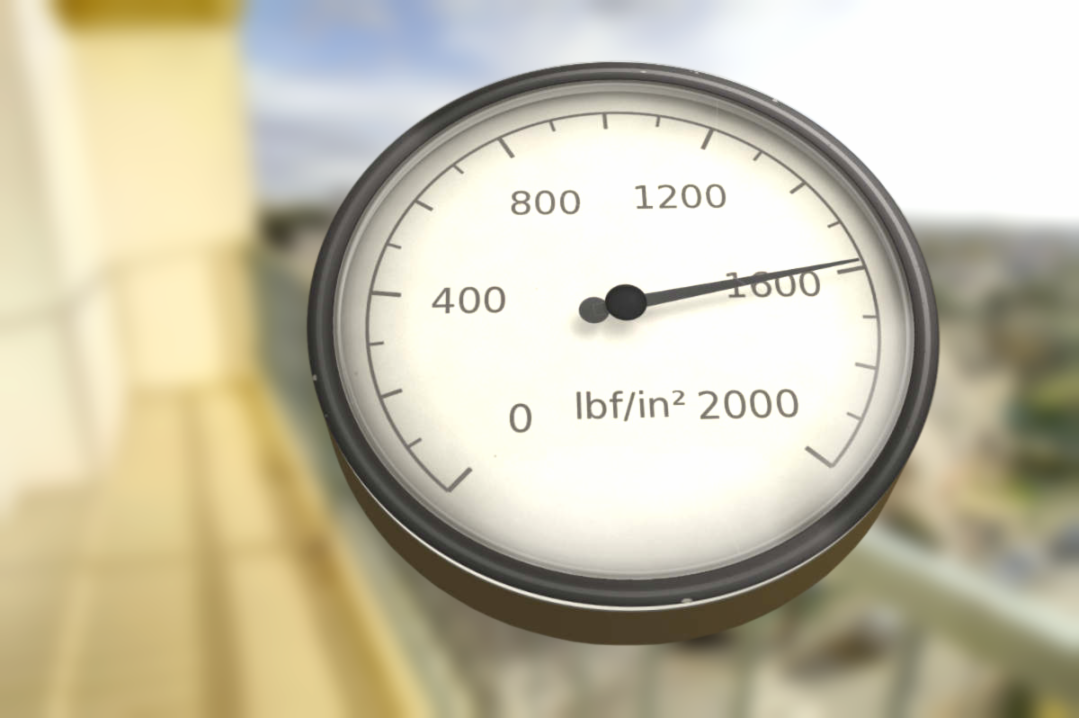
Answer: 1600 psi
